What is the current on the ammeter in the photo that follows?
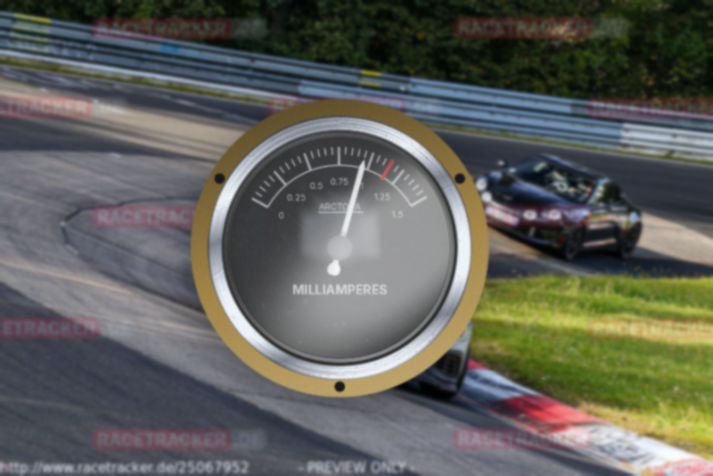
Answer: 0.95 mA
